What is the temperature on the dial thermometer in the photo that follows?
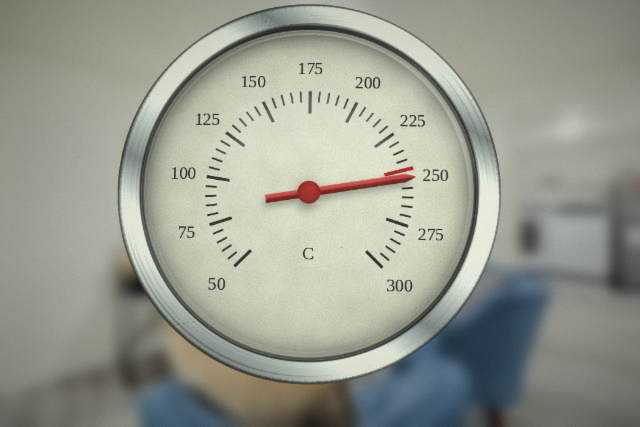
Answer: 250 °C
